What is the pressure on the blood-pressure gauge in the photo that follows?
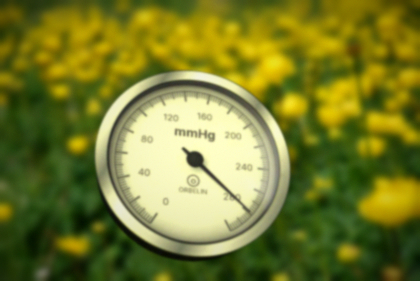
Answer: 280 mmHg
